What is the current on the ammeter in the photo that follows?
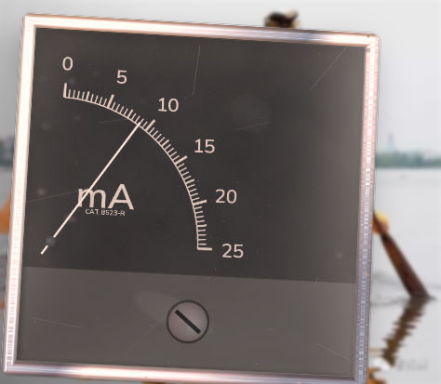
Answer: 9 mA
